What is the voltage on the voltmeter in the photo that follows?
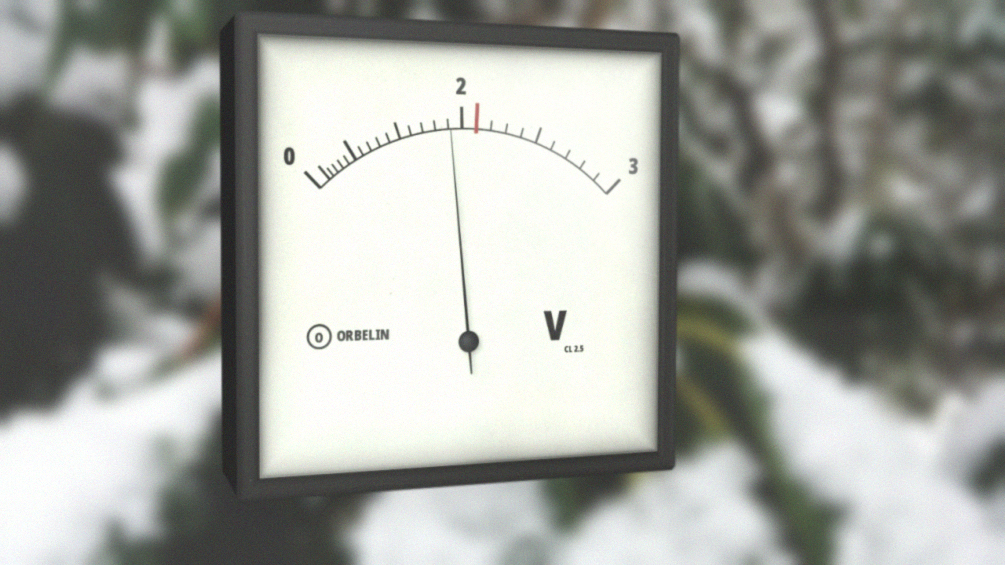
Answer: 1.9 V
